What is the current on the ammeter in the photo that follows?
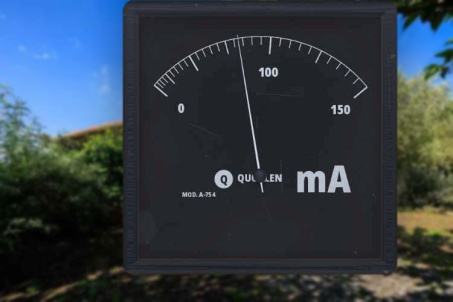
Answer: 82.5 mA
